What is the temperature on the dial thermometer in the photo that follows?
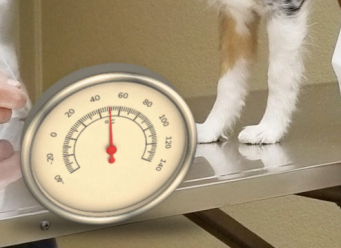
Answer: 50 °F
